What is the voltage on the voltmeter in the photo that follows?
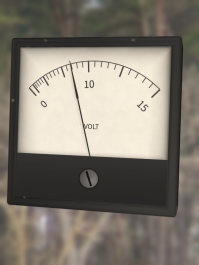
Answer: 8.5 V
